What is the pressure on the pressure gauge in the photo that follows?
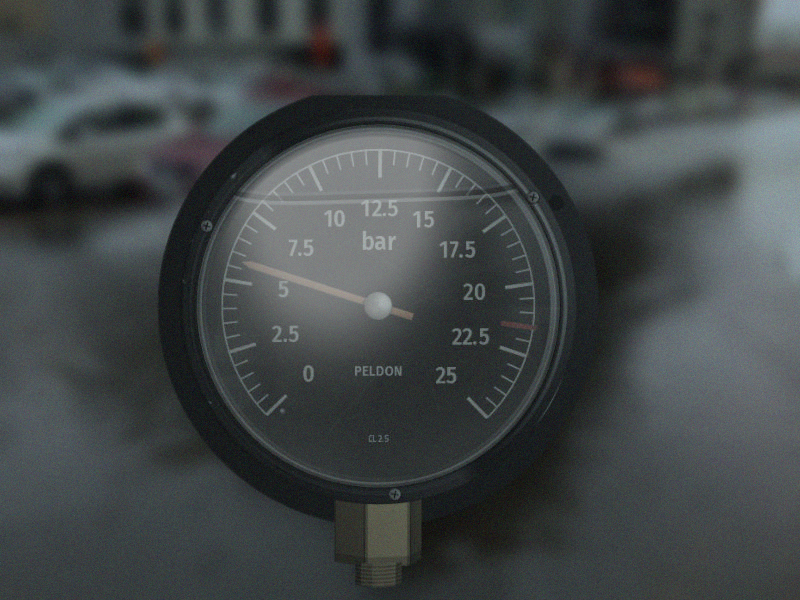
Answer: 5.75 bar
